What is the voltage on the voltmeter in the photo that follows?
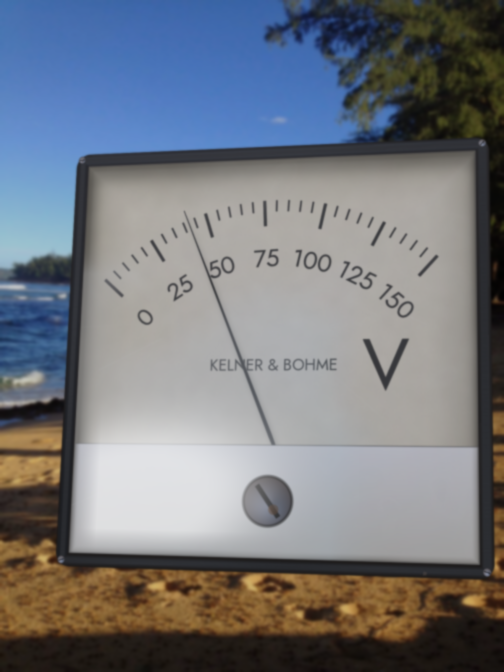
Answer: 42.5 V
